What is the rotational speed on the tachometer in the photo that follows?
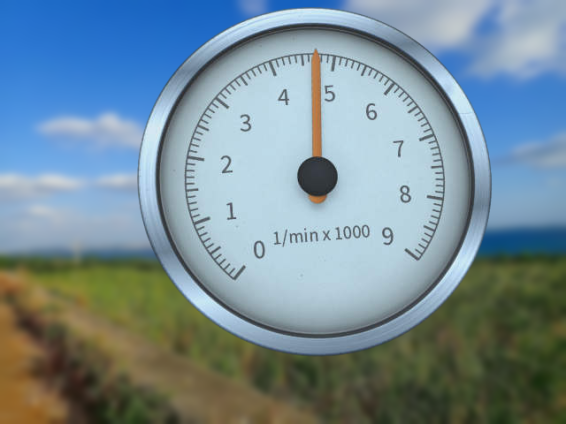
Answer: 4700 rpm
